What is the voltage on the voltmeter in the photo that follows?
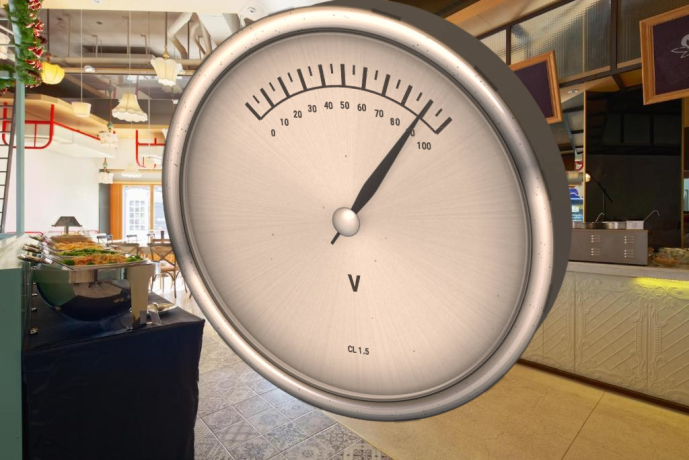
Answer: 90 V
